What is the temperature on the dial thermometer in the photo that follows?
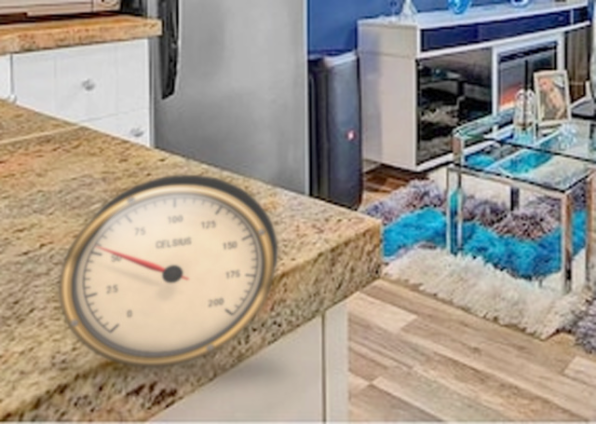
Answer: 55 °C
